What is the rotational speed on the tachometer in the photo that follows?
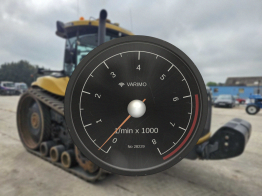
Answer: 250 rpm
